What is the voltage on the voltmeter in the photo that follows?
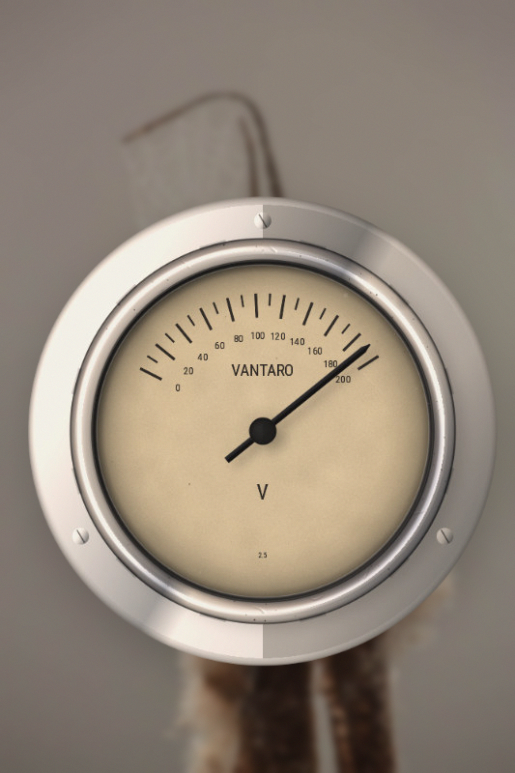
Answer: 190 V
